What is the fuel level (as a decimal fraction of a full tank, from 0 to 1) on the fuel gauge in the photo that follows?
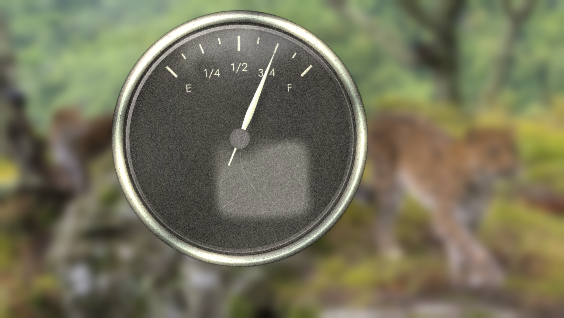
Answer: 0.75
